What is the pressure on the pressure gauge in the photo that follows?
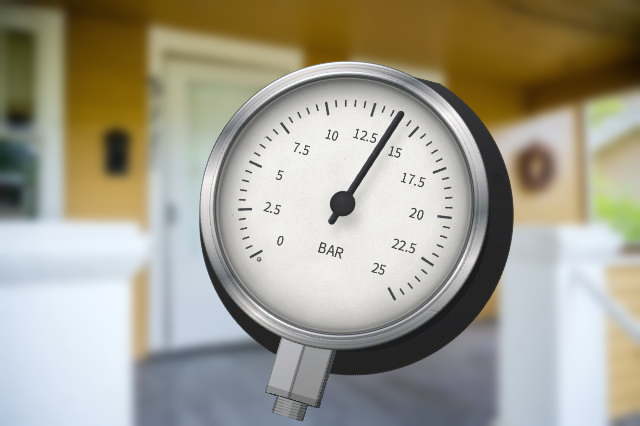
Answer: 14 bar
